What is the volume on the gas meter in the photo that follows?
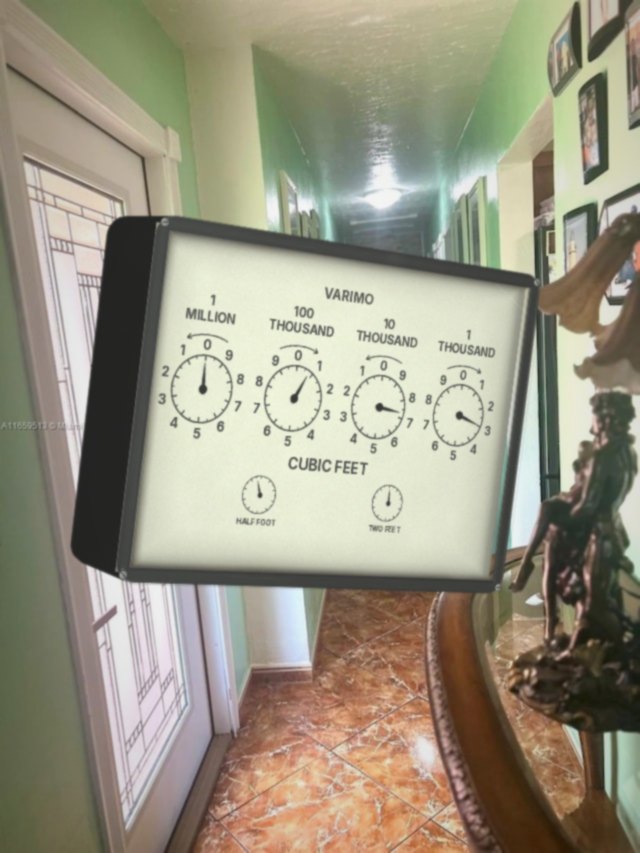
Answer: 7300 ft³
